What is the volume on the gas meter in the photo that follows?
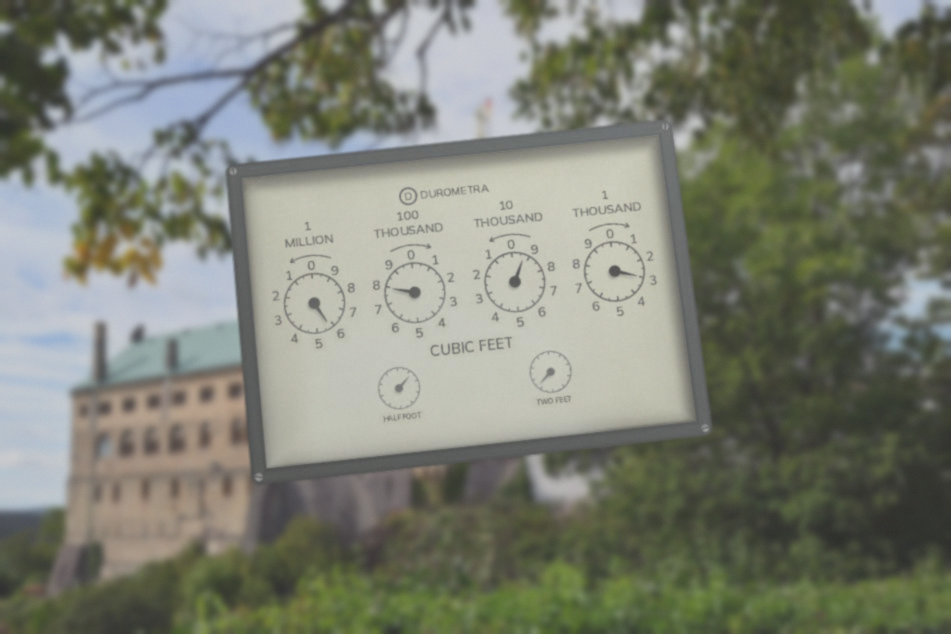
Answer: 579300 ft³
